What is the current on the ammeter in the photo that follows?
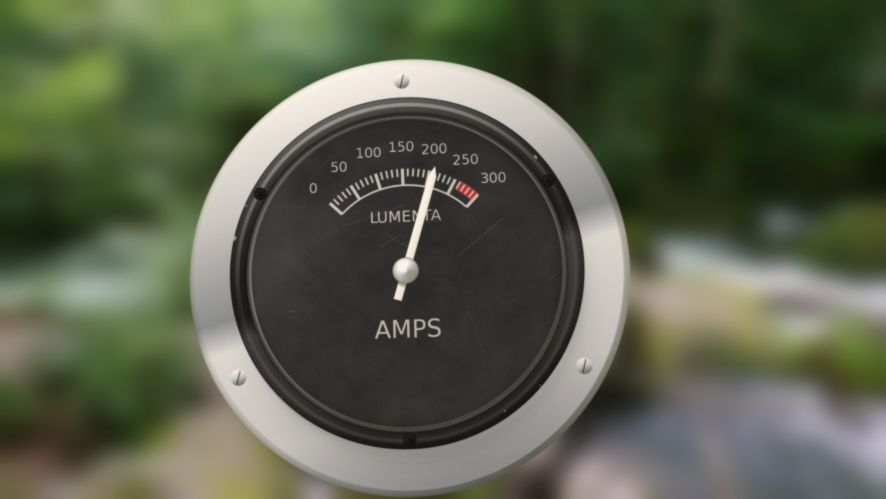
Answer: 210 A
